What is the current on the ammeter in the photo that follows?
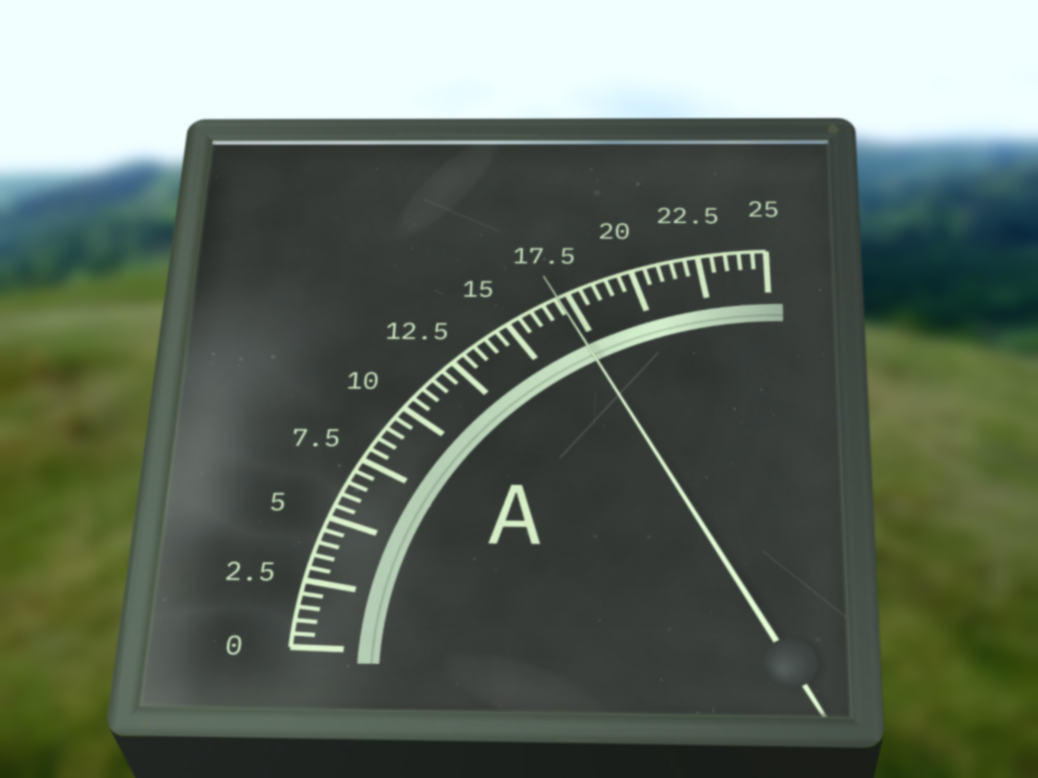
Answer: 17 A
